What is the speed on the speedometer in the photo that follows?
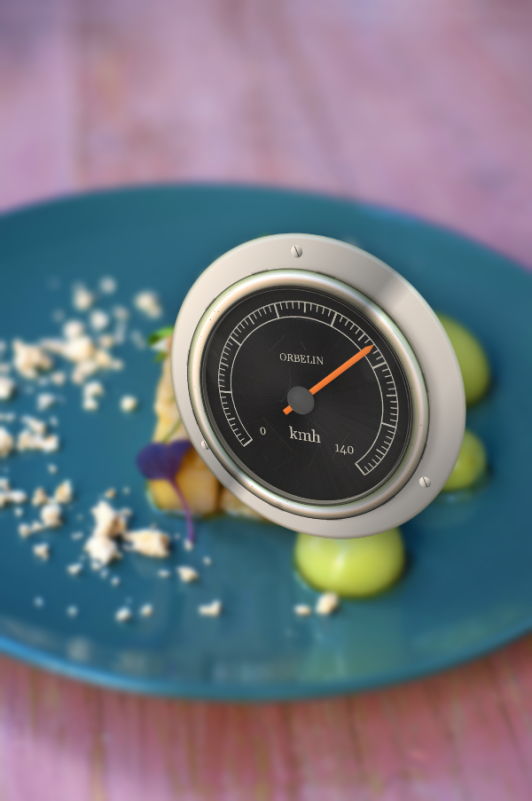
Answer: 94 km/h
